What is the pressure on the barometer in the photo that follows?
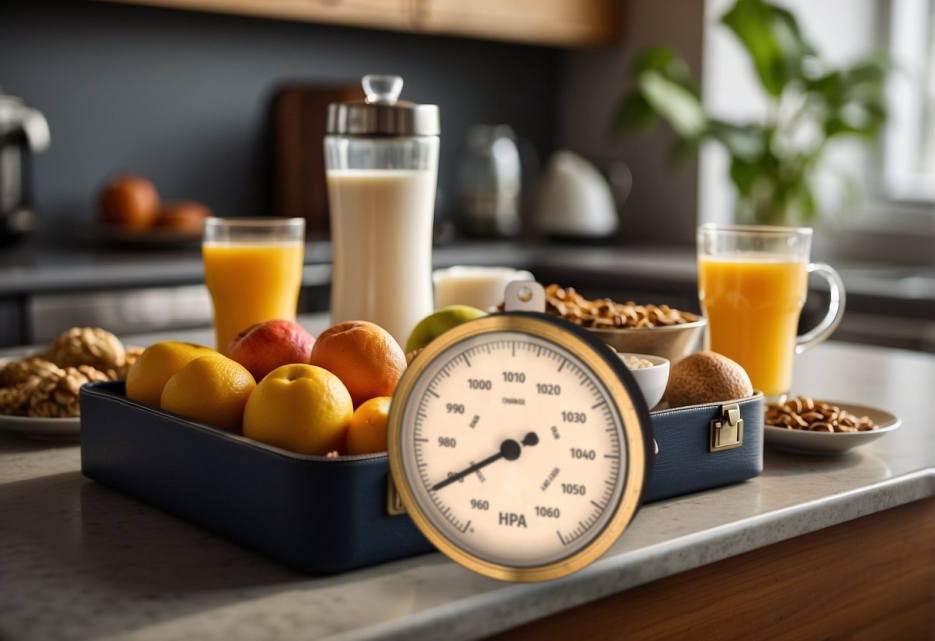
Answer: 970 hPa
